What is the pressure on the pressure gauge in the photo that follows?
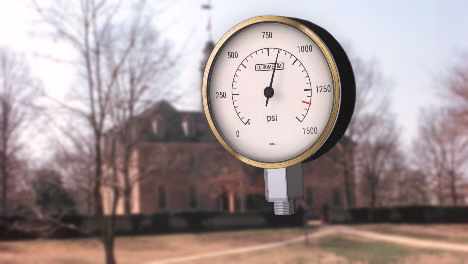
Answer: 850 psi
